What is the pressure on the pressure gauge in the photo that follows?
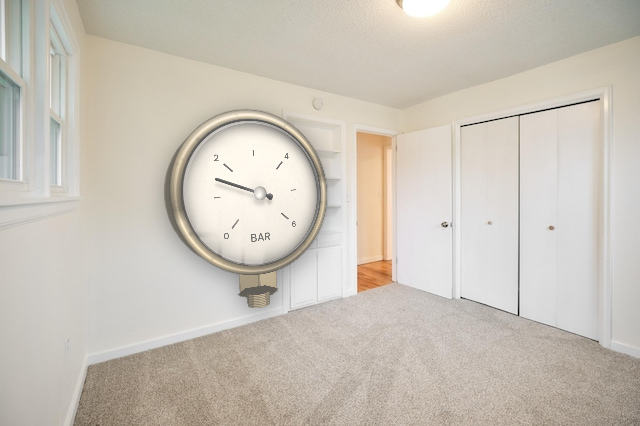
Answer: 1.5 bar
